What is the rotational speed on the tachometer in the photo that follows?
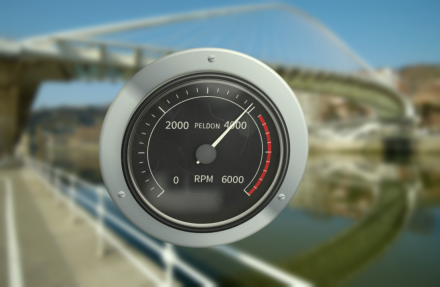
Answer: 3900 rpm
